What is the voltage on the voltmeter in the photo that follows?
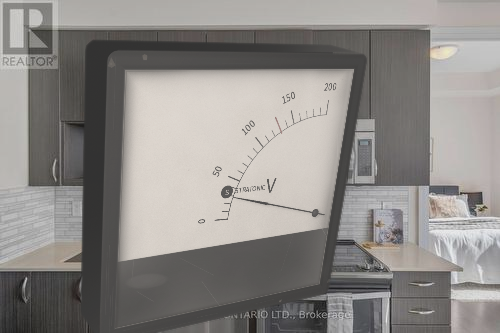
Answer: 30 V
